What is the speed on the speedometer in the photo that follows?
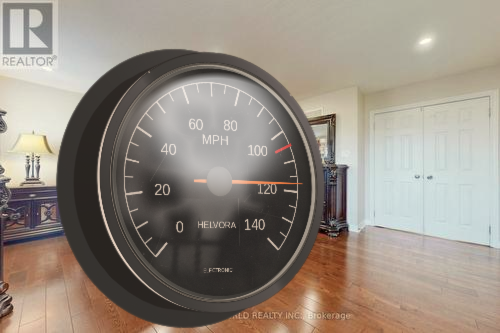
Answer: 117.5 mph
